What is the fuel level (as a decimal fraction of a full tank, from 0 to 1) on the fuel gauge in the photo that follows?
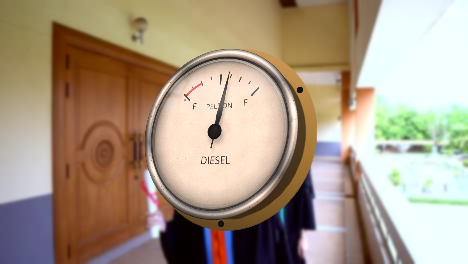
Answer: 0.625
